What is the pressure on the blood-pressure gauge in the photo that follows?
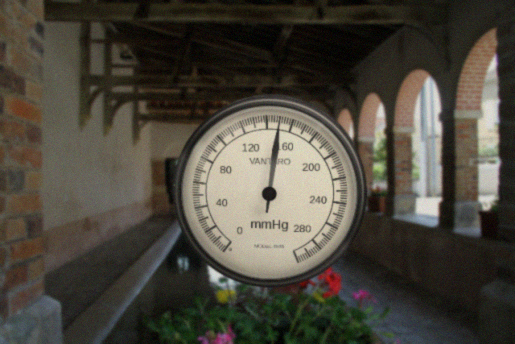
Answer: 150 mmHg
